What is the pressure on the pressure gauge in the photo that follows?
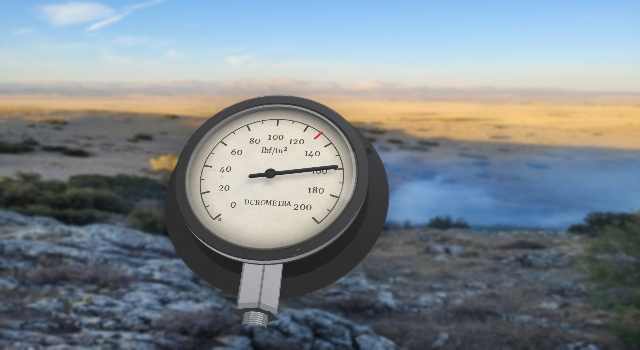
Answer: 160 psi
